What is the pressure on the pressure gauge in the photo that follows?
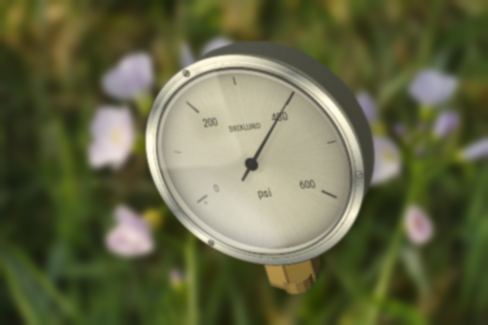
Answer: 400 psi
